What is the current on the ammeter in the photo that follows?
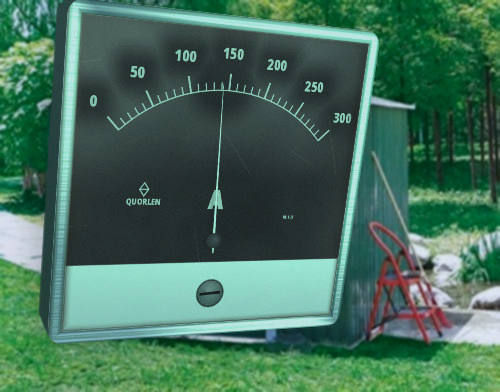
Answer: 140 A
